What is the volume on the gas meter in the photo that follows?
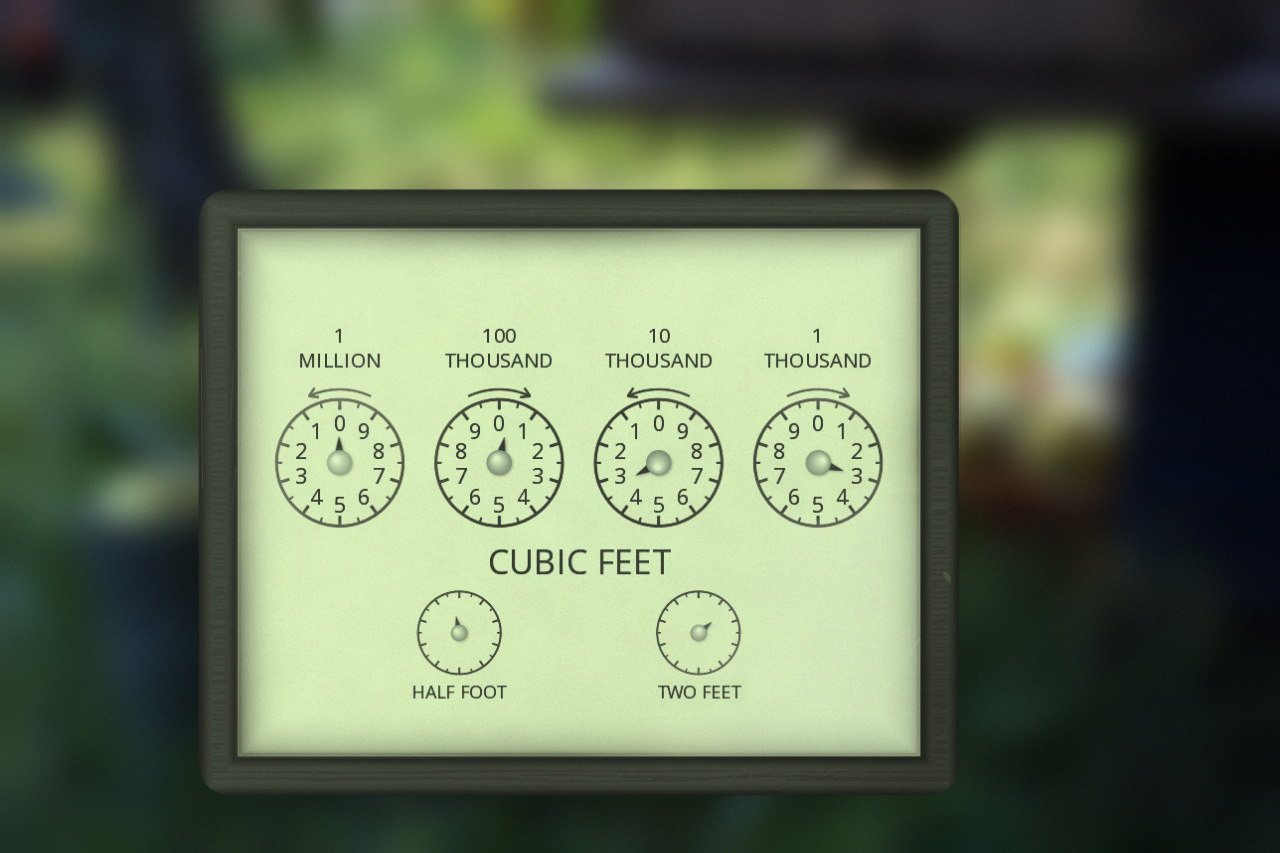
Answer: 3300 ft³
